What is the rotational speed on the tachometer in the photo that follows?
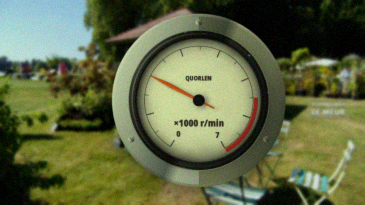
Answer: 2000 rpm
